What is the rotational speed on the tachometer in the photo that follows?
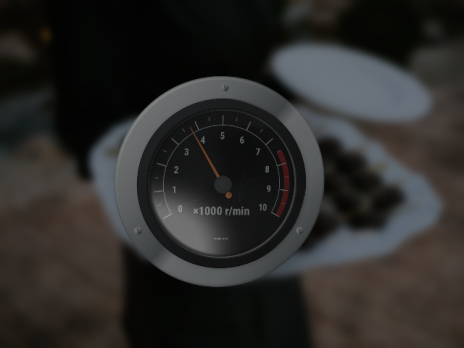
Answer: 3750 rpm
